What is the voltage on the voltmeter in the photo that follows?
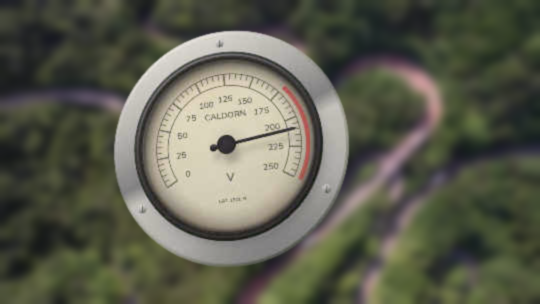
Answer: 210 V
